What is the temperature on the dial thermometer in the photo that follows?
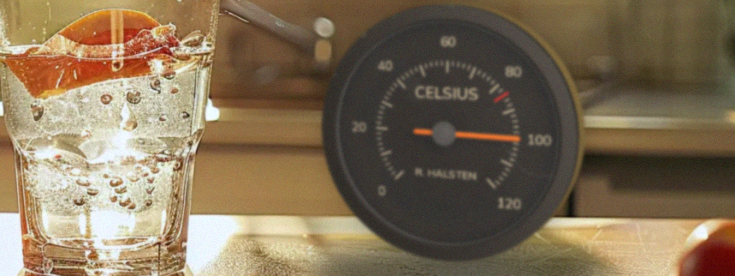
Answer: 100 °C
